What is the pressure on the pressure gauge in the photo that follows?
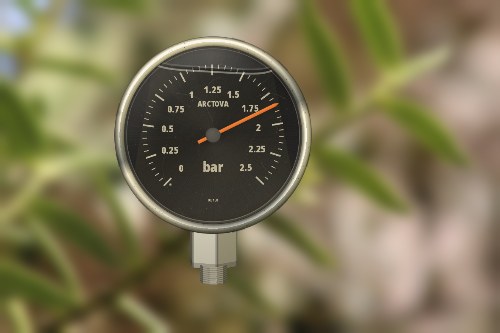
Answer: 1.85 bar
